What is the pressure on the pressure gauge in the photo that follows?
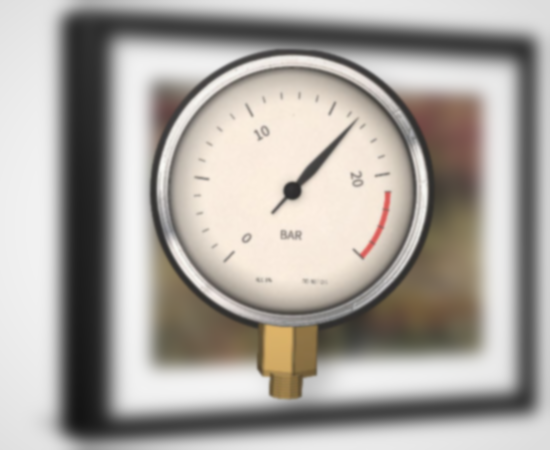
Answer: 16.5 bar
